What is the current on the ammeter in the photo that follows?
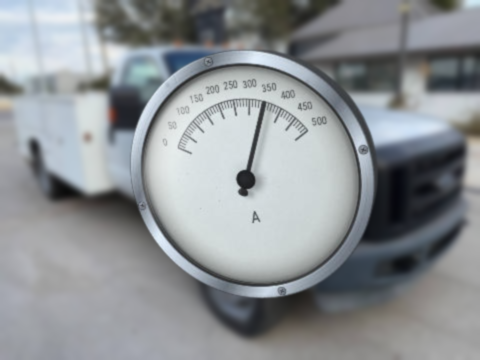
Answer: 350 A
